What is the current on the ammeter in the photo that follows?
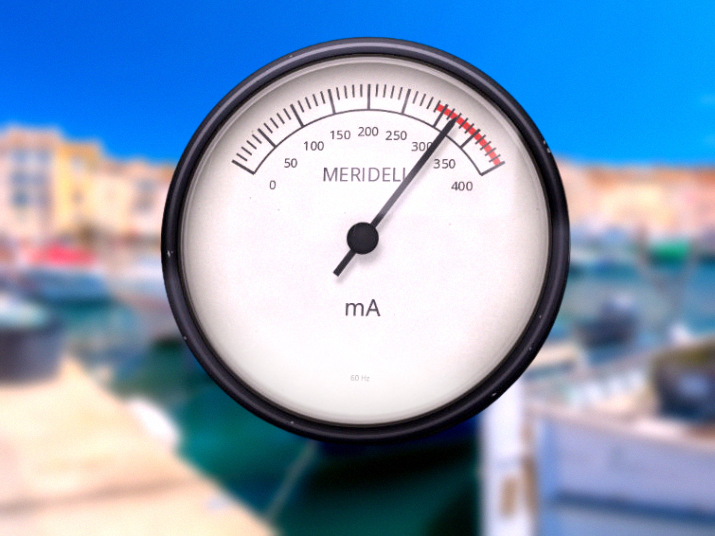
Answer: 320 mA
